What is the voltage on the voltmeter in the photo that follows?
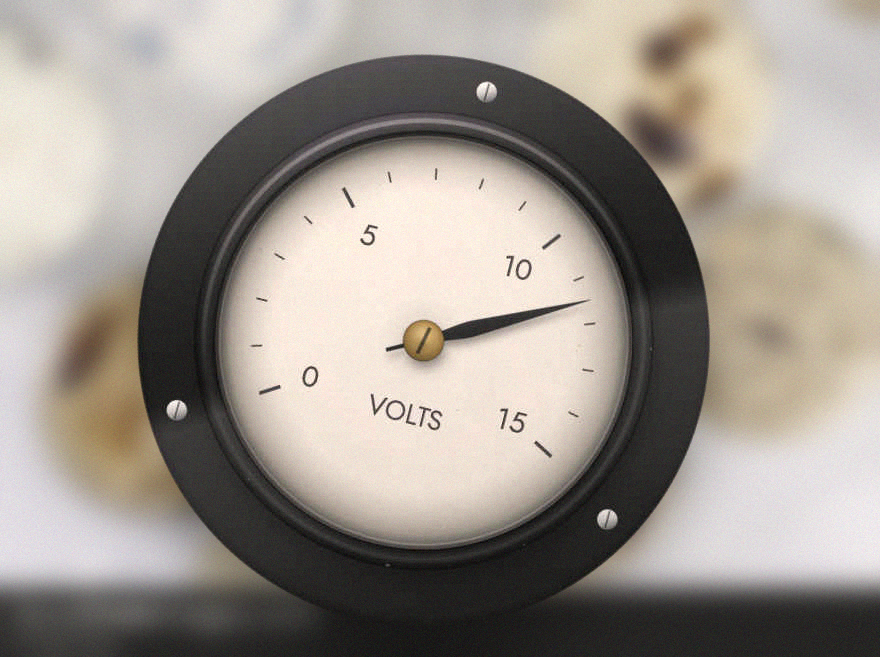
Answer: 11.5 V
